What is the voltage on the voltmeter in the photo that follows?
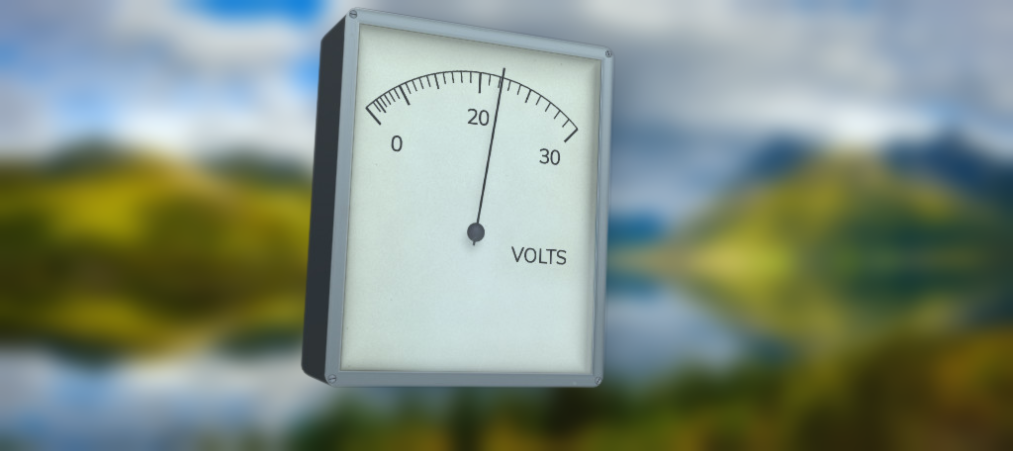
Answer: 22 V
